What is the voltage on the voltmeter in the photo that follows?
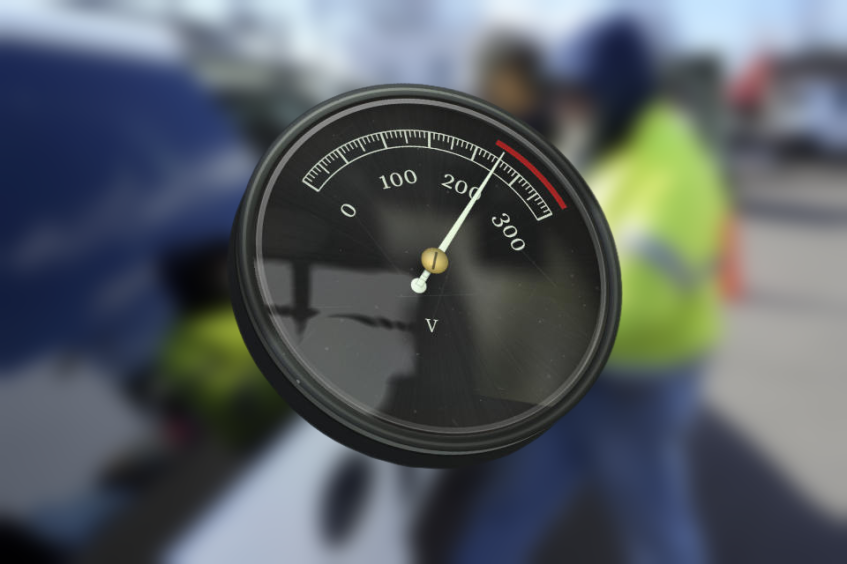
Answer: 225 V
